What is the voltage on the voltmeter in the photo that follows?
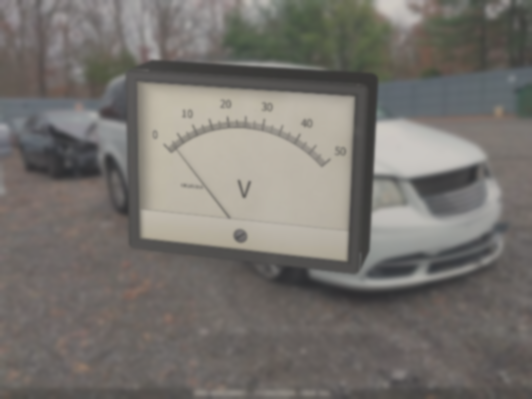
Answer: 2.5 V
